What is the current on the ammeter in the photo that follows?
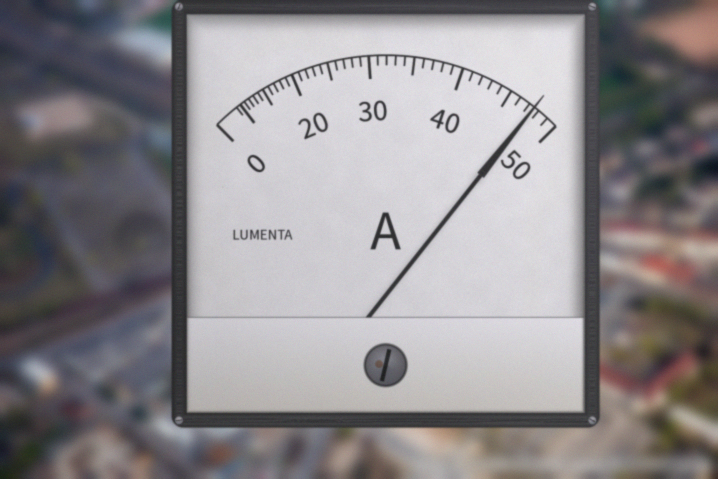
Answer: 47.5 A
